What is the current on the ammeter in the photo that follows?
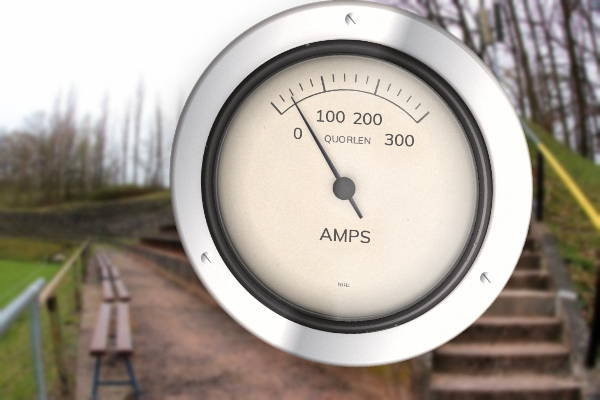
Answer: 40 A
